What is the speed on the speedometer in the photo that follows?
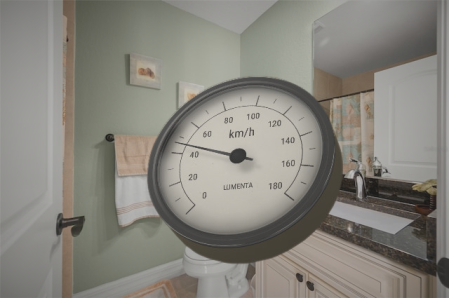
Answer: 45 km/h
